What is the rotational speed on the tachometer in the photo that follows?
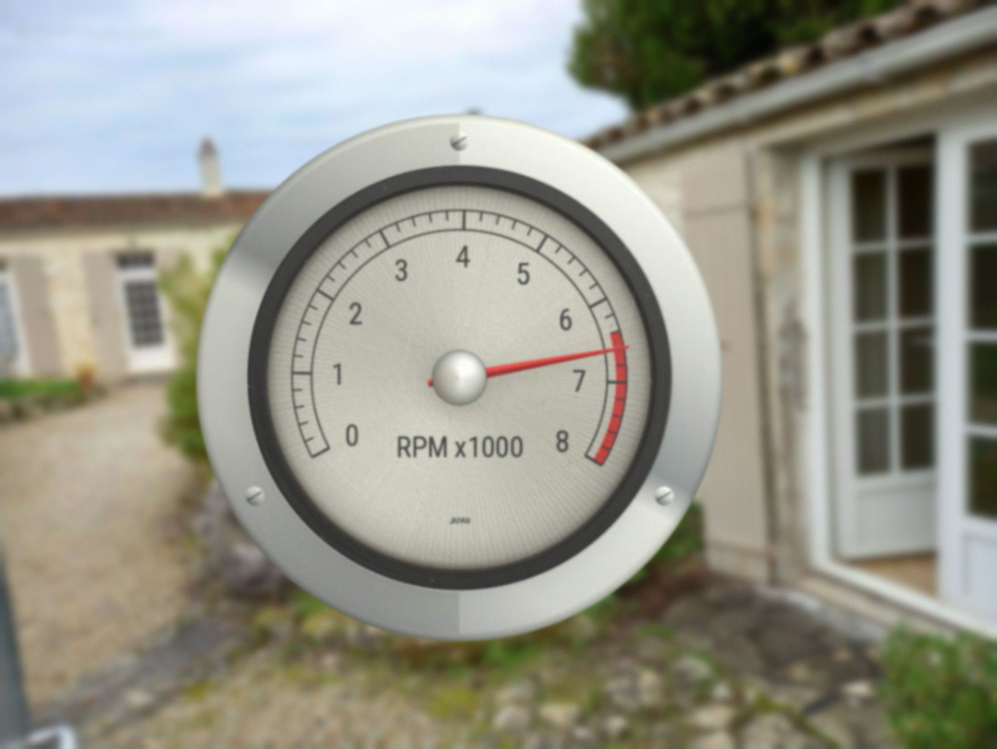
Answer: 6600 rpm
